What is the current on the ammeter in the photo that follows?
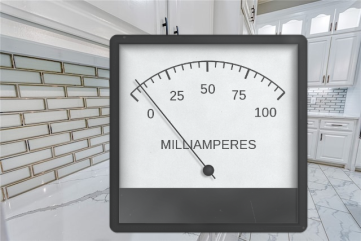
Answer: 7.5 mA
